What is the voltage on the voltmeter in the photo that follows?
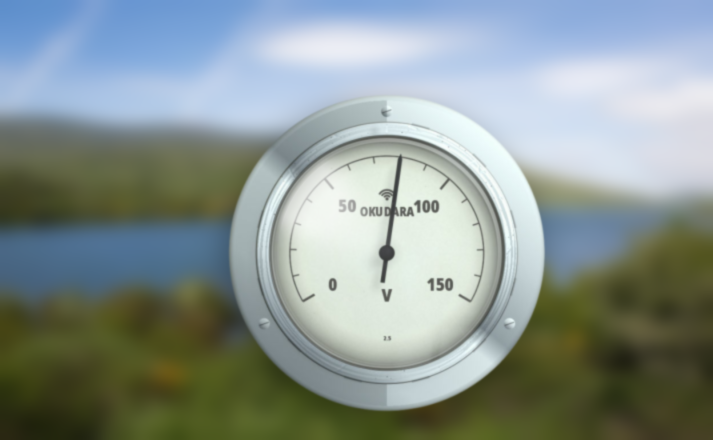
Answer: 80 V
